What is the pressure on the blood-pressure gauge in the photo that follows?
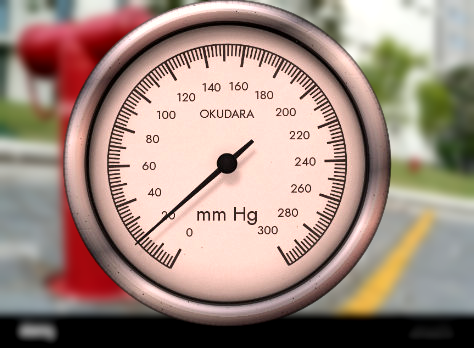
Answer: 20 mmHg
